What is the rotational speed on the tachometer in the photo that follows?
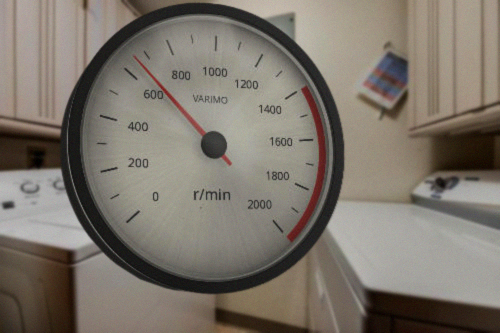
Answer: 650 rpm
